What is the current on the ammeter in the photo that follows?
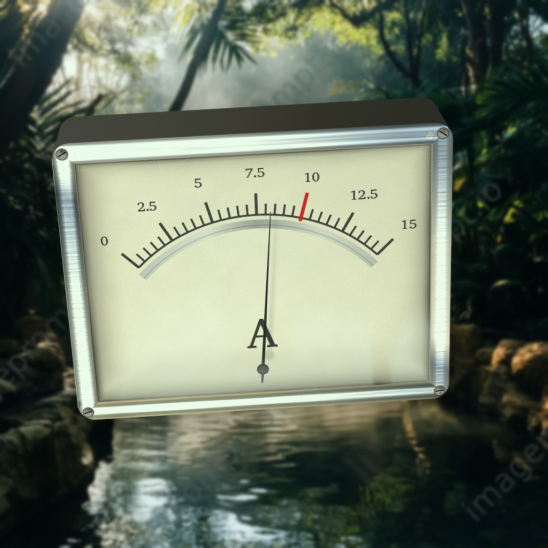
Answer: 8.25 A
